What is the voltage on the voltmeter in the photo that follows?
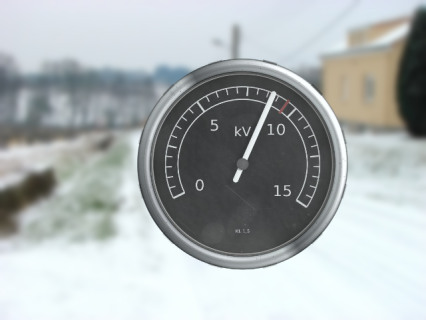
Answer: 8.75 kV
